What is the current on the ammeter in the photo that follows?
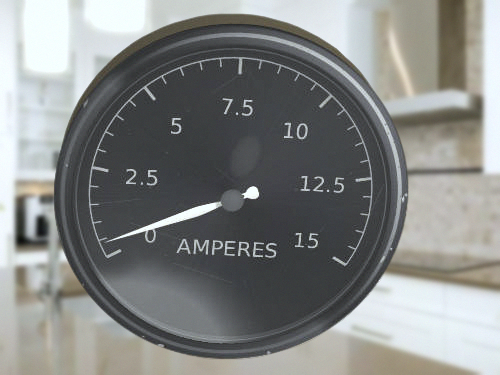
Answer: 0.5 A
